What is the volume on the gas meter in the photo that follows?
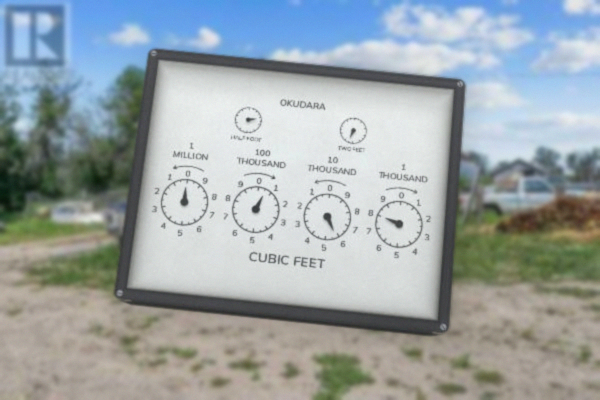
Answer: 5800 ft³
